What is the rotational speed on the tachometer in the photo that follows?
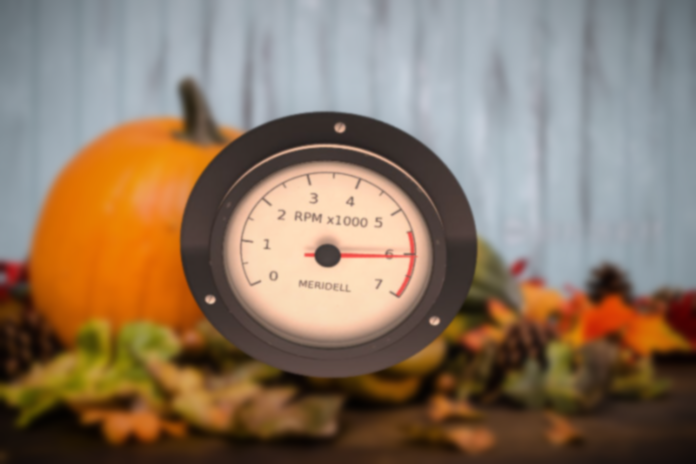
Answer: 6000 rpm
